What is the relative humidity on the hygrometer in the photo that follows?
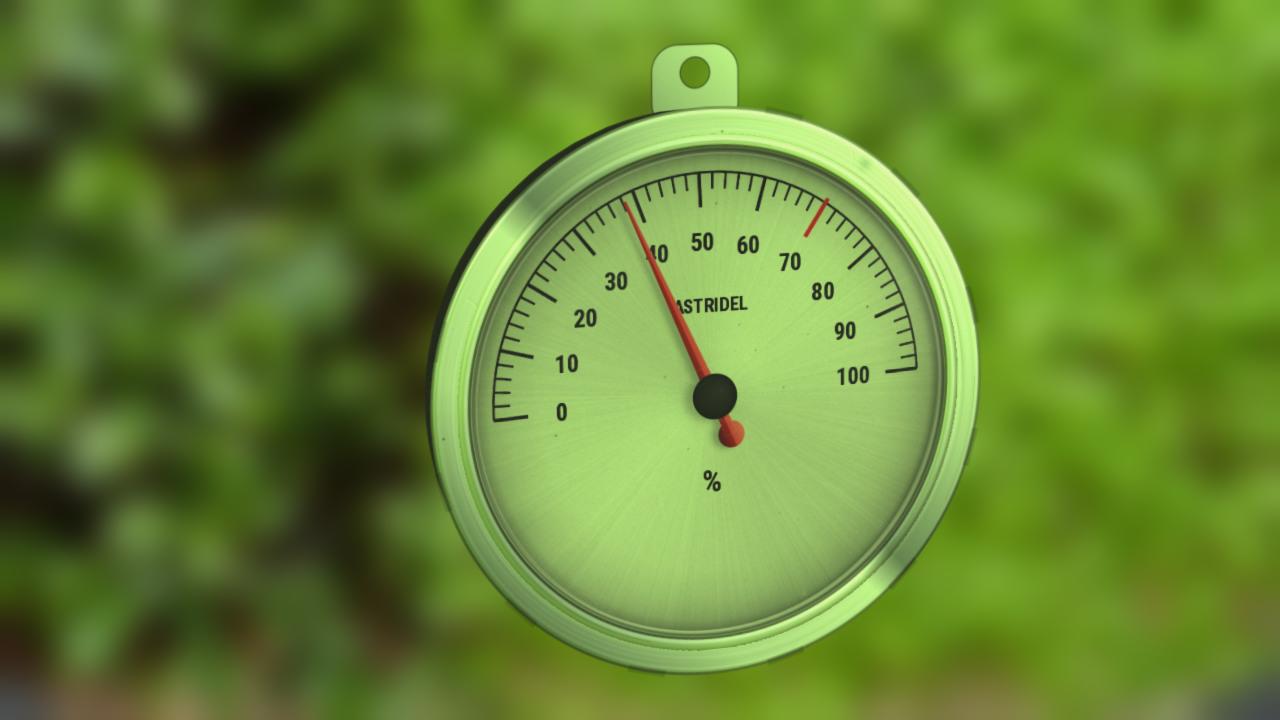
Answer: 38 %
